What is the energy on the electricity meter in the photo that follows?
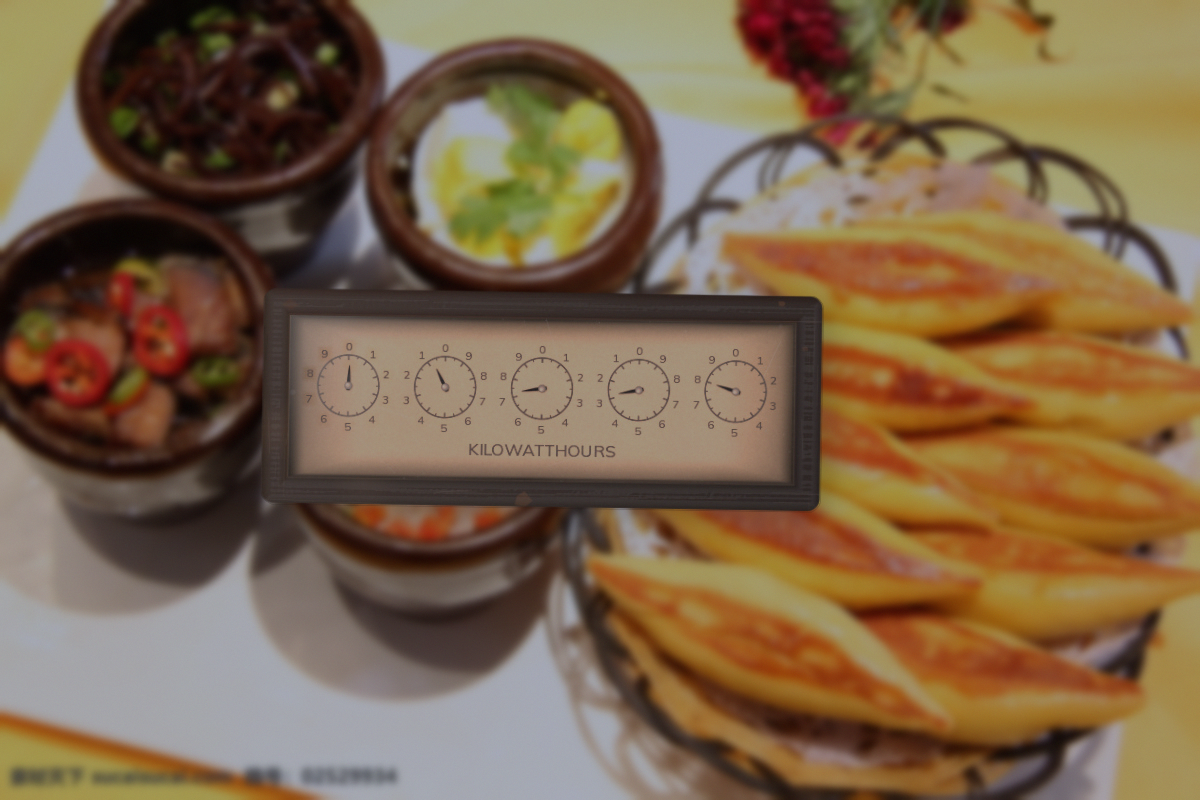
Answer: 728 kWh
